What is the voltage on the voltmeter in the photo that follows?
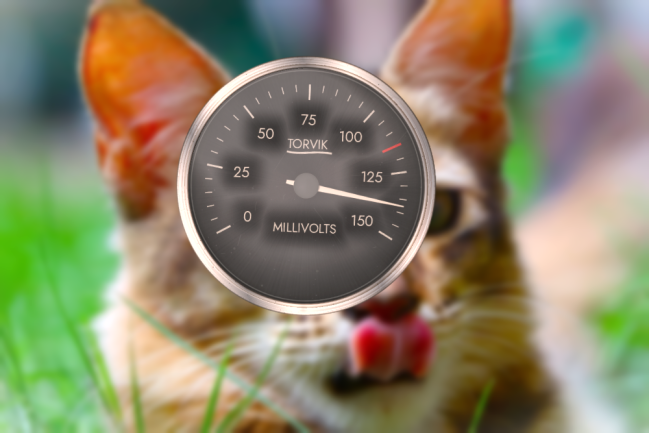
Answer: 137.5 mV
